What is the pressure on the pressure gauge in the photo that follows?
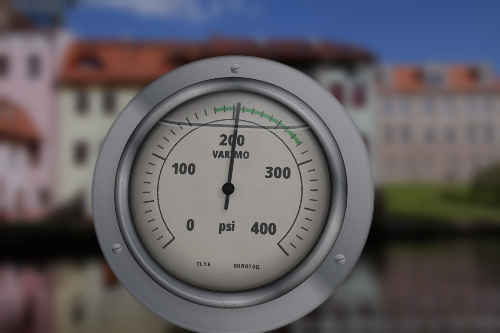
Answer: 205 psi
